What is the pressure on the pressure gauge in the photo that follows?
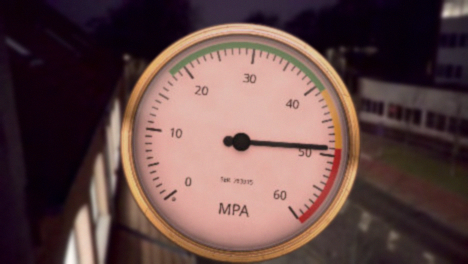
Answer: 49 MPa
